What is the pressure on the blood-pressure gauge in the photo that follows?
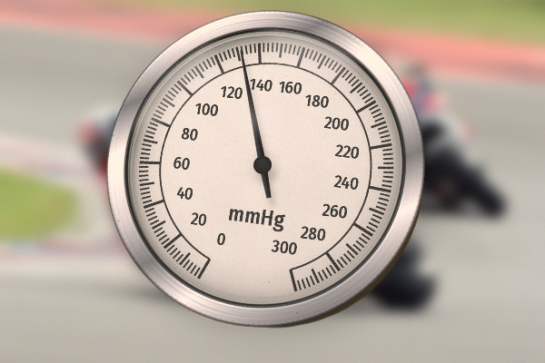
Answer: 132 mmHg
